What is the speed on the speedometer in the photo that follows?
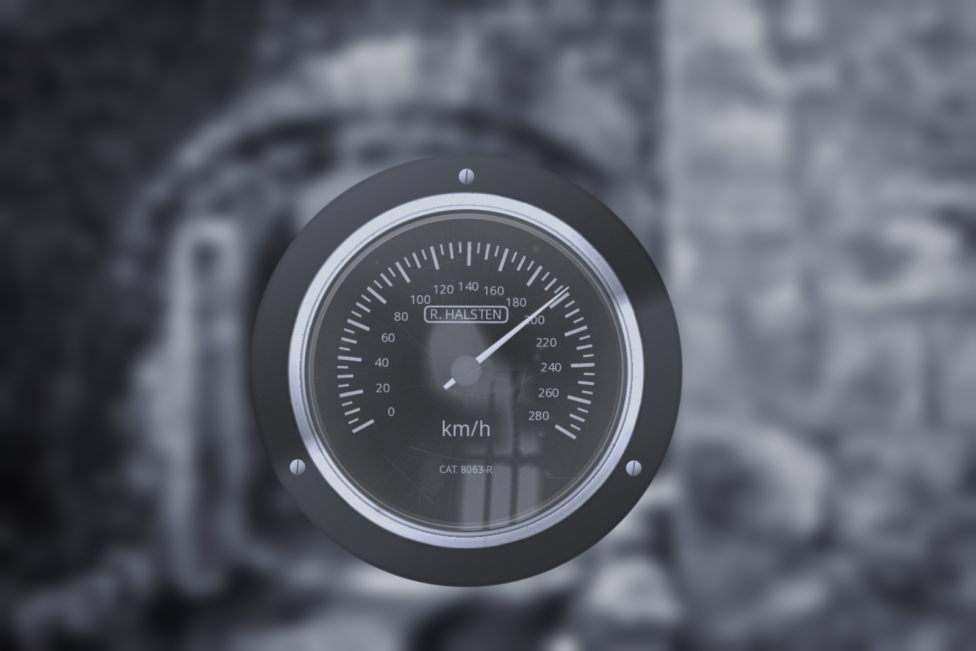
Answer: 197.5 km/h
